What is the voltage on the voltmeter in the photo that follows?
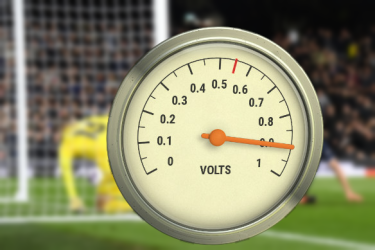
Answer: 0.9 V
